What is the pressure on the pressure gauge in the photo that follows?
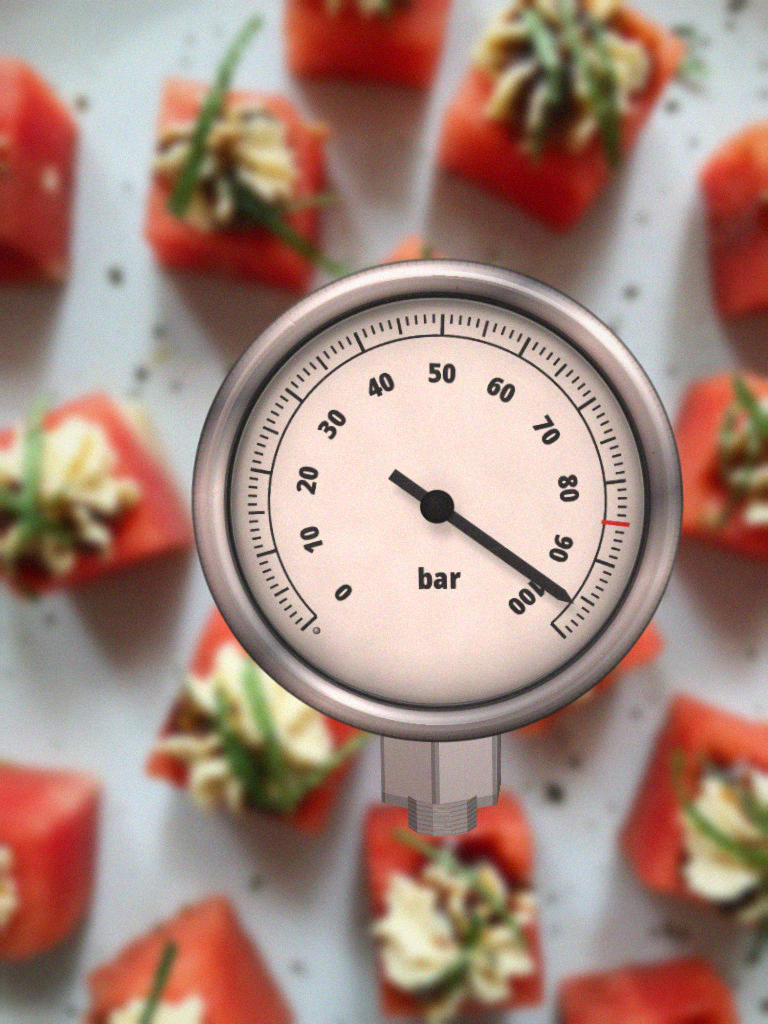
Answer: 96 bar
